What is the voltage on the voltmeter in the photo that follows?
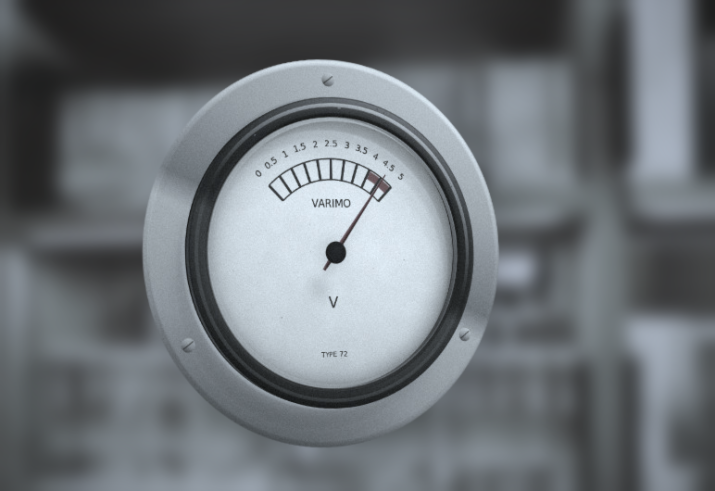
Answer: 4.5 V
